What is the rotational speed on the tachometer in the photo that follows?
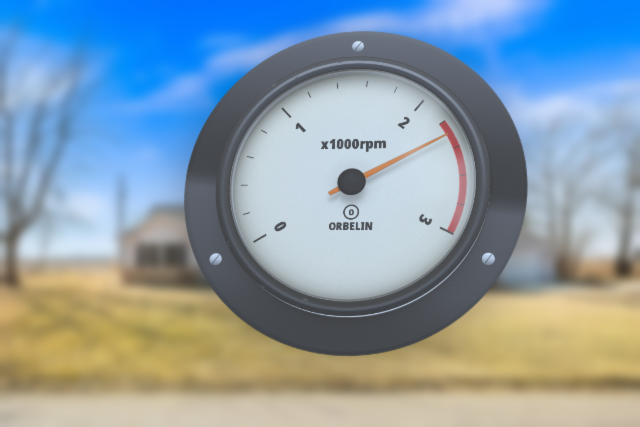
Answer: 2300 rpm
